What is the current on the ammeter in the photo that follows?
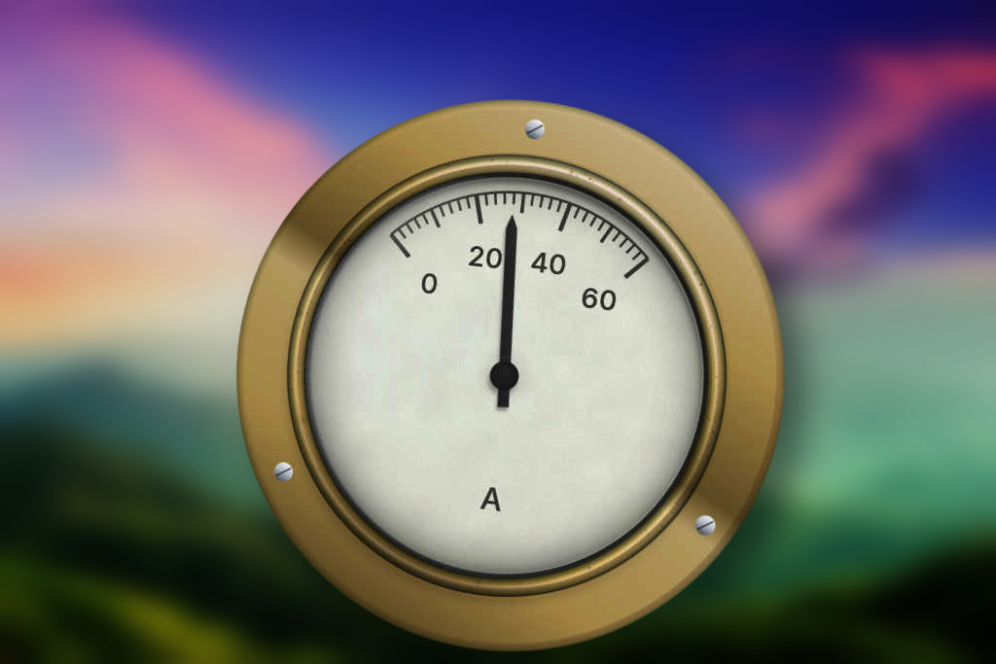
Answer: 28 A
